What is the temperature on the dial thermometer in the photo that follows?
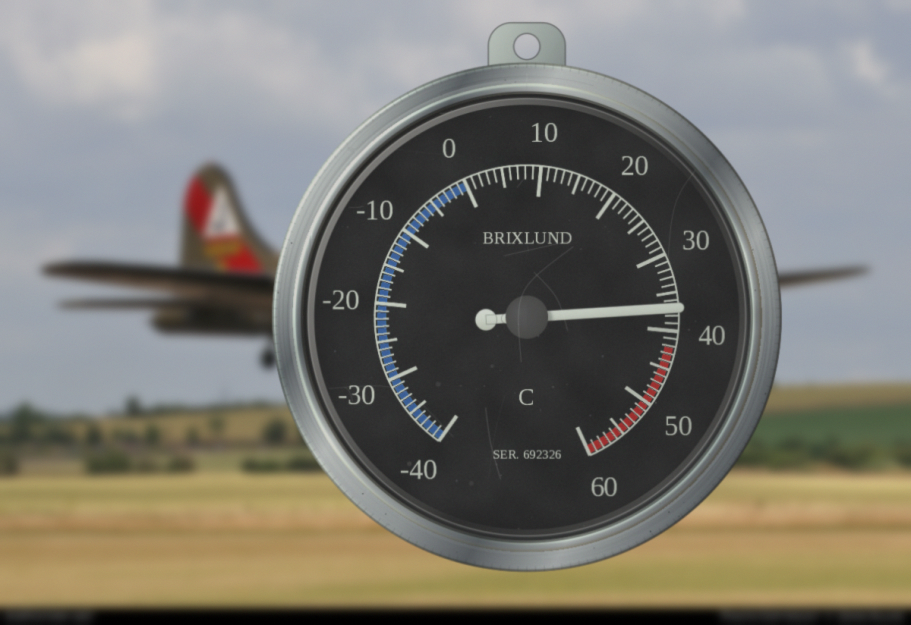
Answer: 37 °C
